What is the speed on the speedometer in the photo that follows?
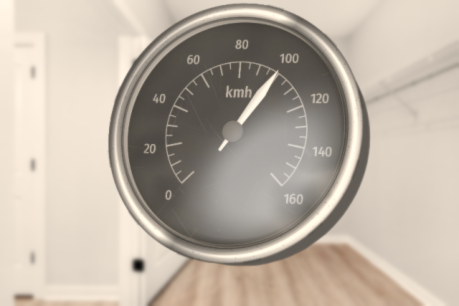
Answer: 100 km/h
